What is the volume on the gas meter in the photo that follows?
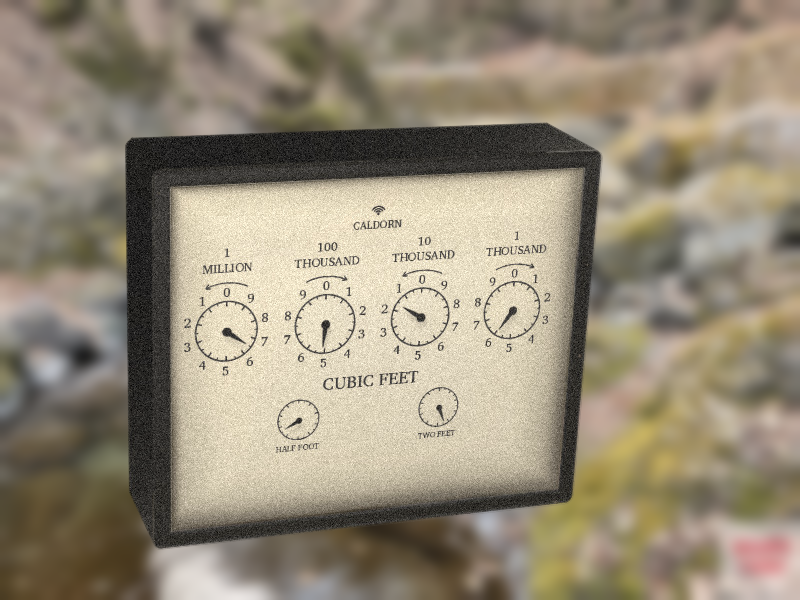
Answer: 651600 ft³
